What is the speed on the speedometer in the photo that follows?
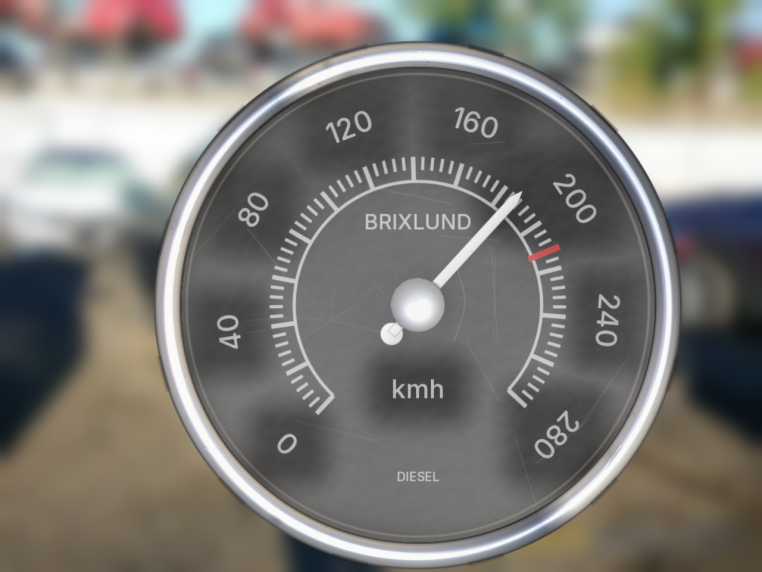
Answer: 186 km/h
